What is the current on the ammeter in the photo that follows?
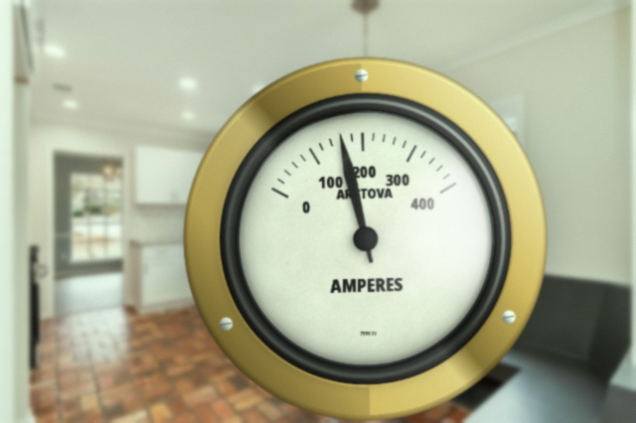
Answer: 160 A
